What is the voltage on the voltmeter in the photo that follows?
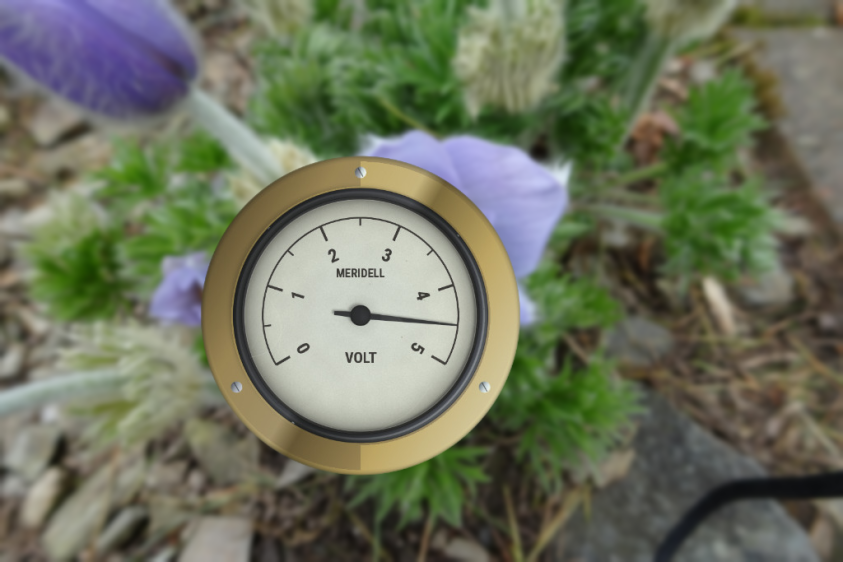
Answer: 4.5 V
